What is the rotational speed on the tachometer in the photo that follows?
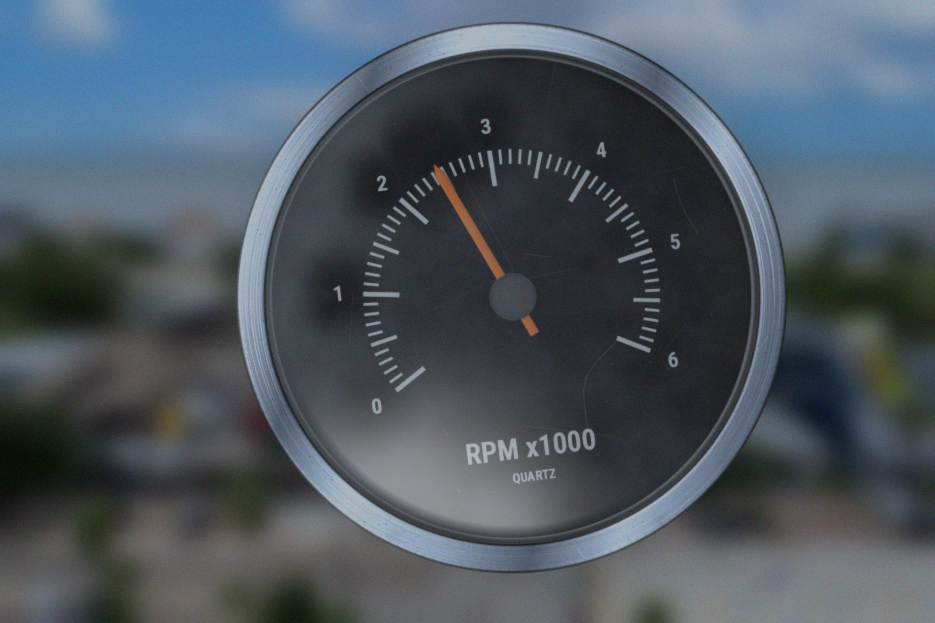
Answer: 2450 rpm
